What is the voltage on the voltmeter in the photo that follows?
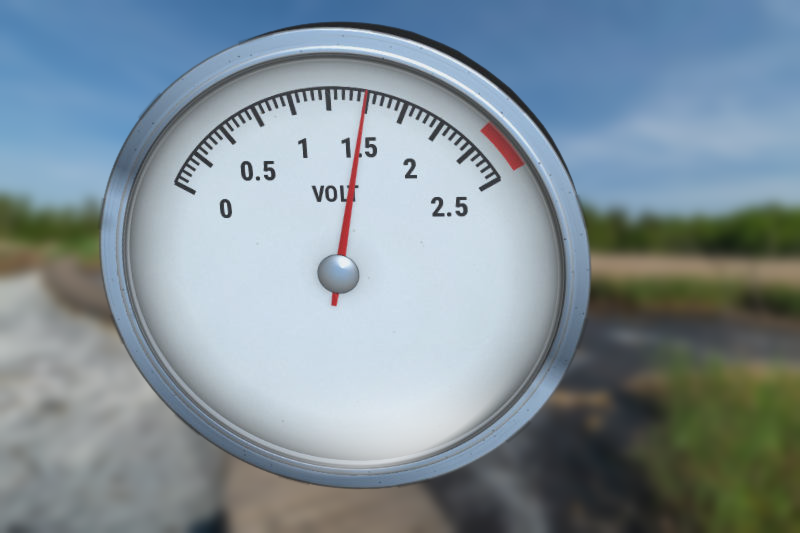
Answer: 1.5 V
